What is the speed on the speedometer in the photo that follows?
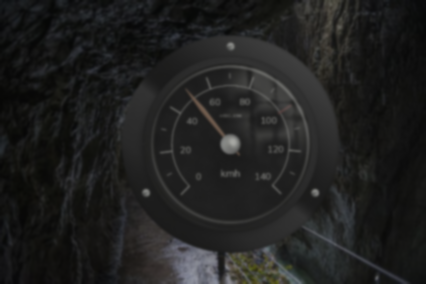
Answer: 50 km/h
